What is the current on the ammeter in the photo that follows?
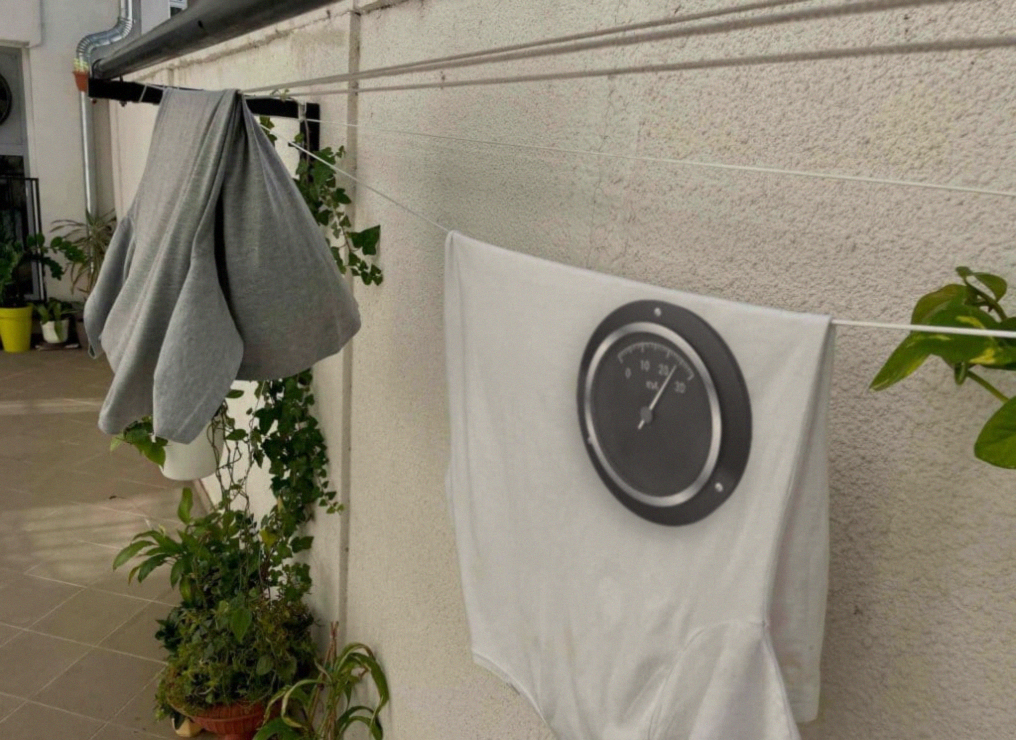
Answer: 25 mA
